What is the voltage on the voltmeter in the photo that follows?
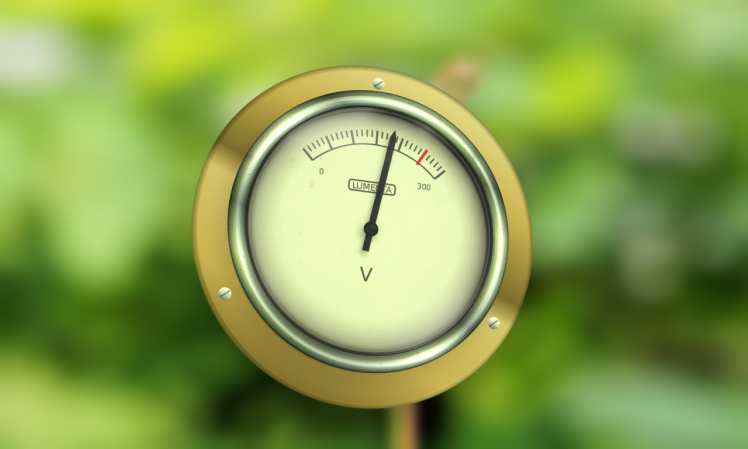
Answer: 180 V
